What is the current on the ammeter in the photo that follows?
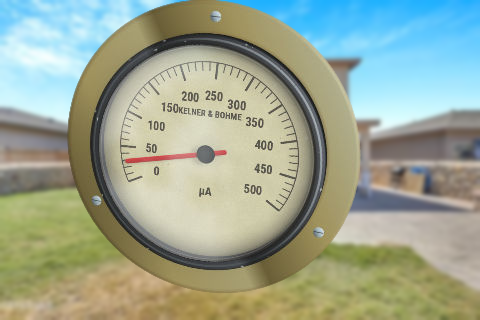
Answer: 30 µA
